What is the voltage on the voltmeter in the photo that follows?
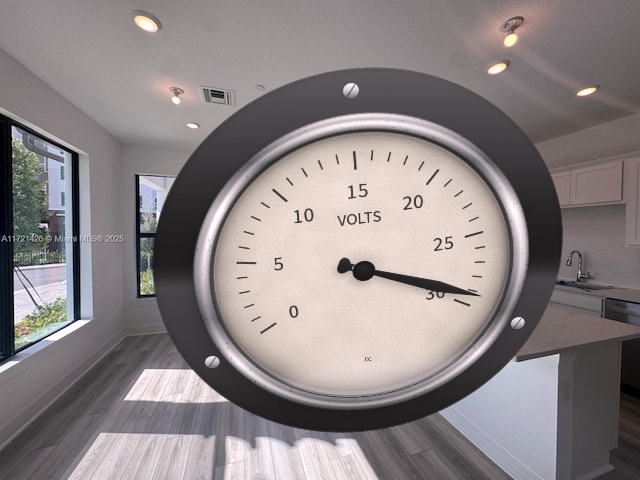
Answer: 29 V
